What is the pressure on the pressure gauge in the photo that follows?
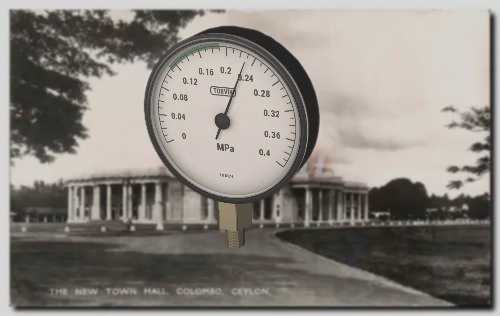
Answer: 0.23 MPa
